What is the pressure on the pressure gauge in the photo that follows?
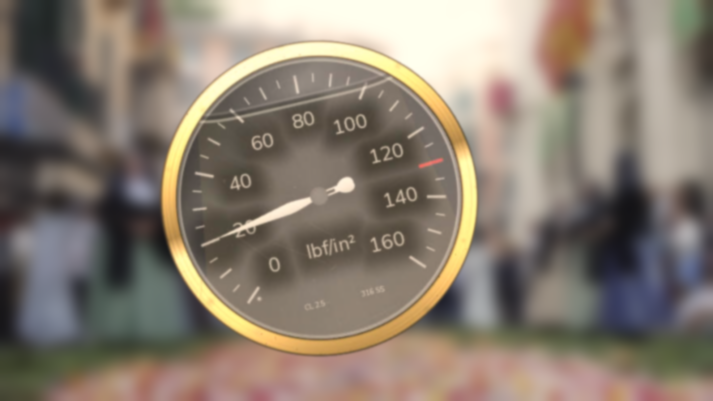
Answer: 20 psi
